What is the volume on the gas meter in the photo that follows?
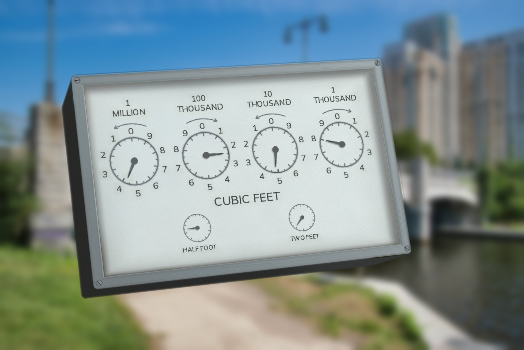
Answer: 424800 ft³
